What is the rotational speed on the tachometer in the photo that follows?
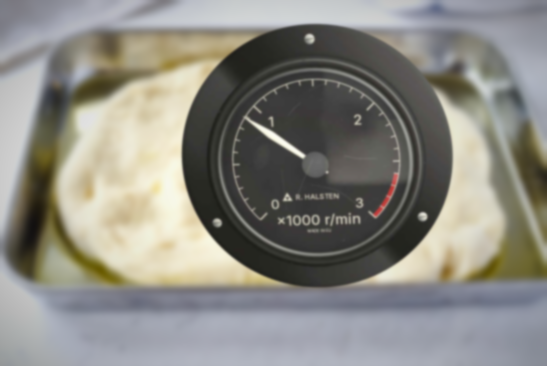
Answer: 900 rpm
